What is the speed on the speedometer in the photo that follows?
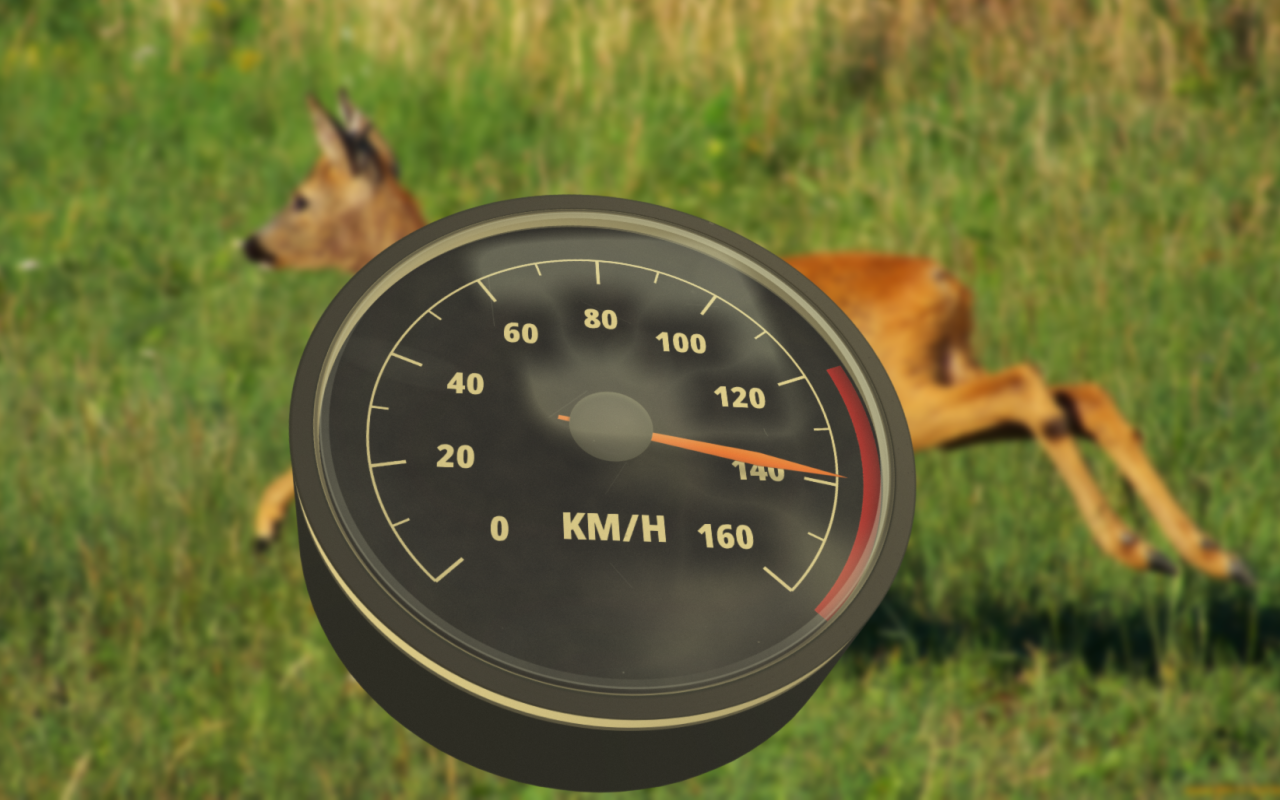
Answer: 140 km/h
